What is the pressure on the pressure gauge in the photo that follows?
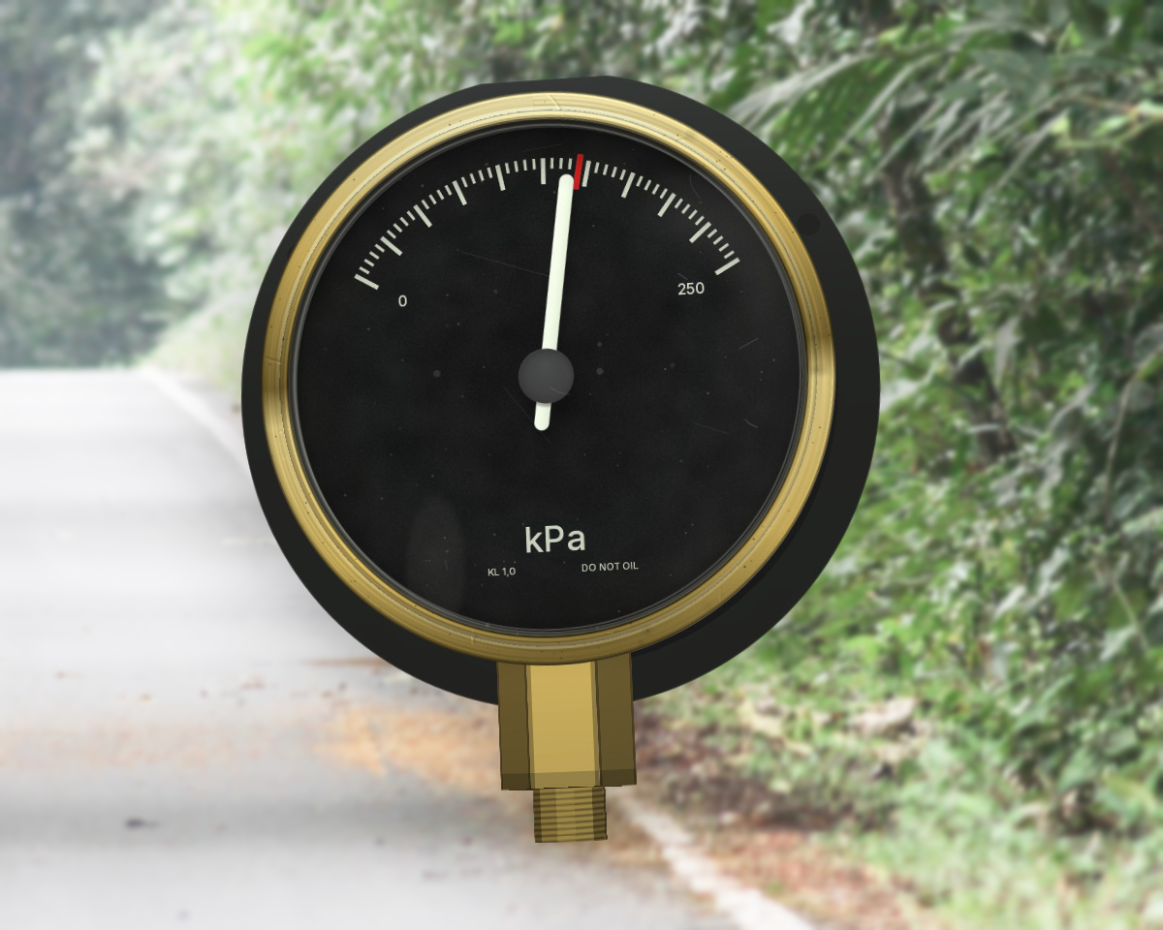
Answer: 140 kPa
